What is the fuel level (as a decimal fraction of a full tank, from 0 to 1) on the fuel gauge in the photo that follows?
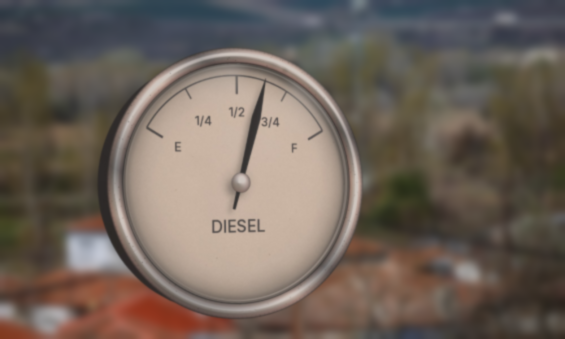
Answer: 0.625
